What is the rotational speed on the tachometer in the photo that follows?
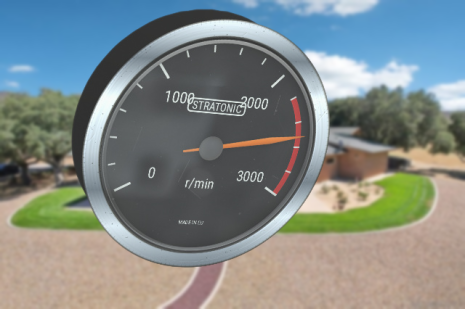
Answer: 2500 rpm
